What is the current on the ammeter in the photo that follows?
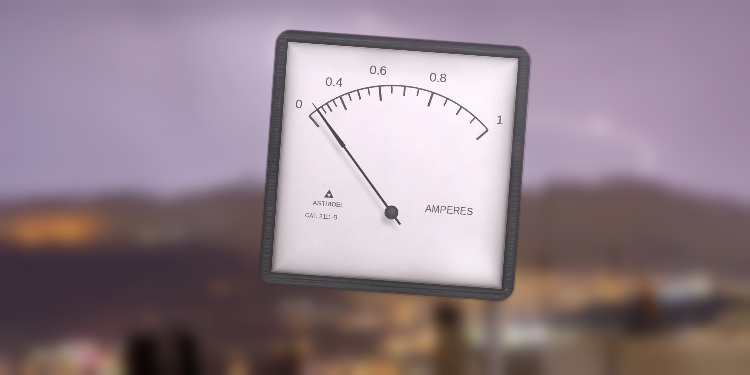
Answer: 0.2 A
